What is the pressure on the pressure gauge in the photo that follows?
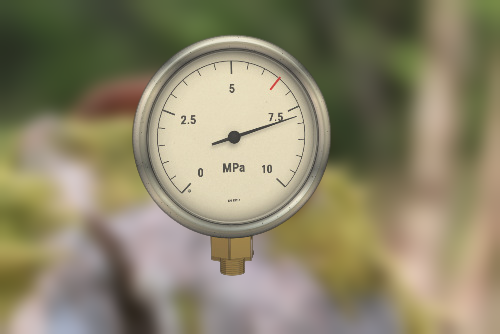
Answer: 7.75 MPa
